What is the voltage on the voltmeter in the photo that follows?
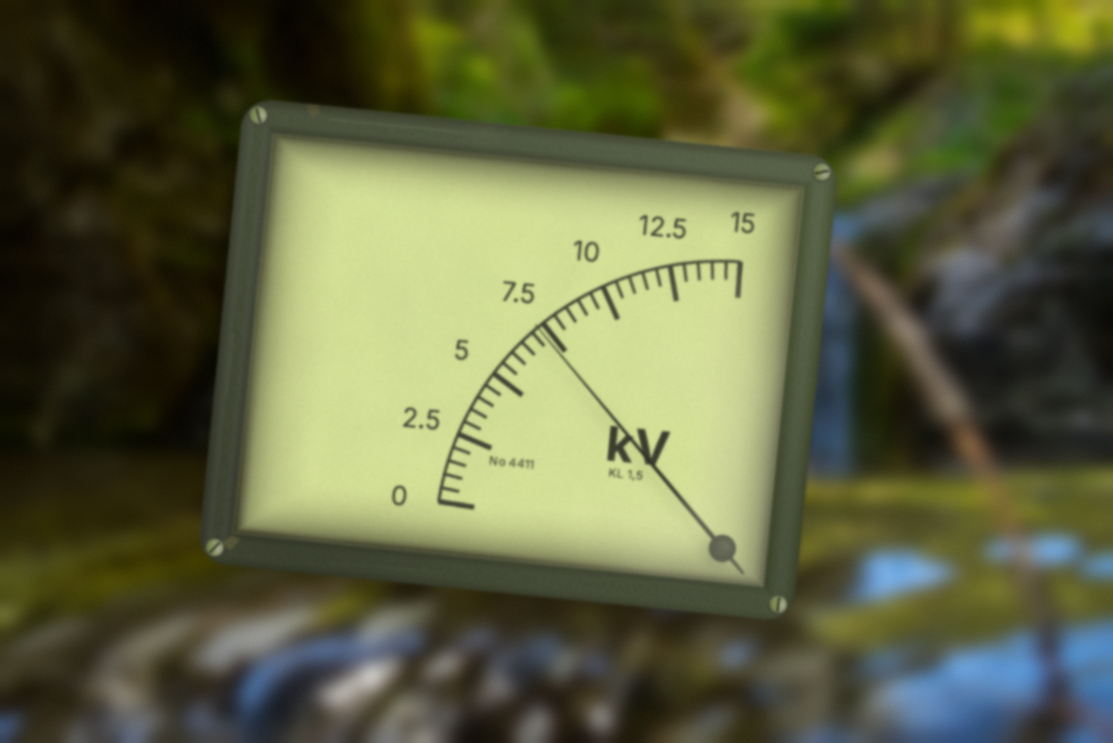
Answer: 7.25 kV
